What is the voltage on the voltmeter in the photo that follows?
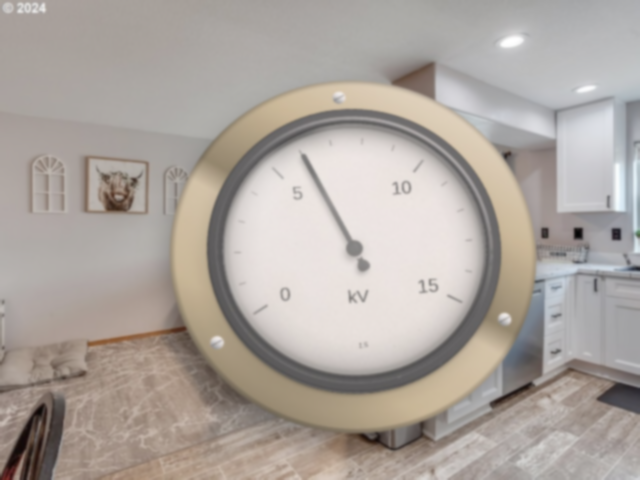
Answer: 6 kV
